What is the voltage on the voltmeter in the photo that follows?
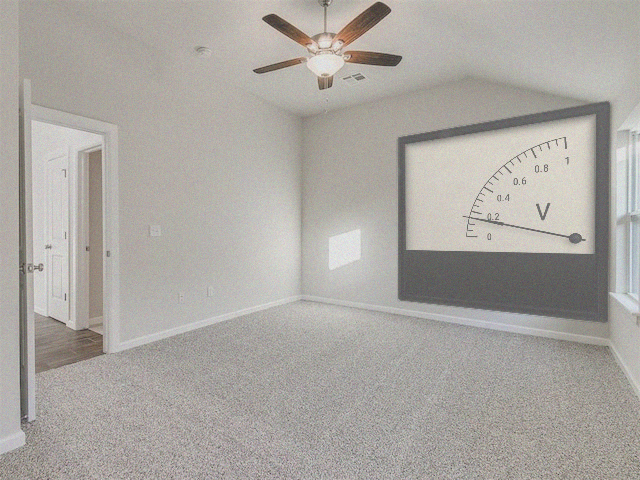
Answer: 0.15 V
